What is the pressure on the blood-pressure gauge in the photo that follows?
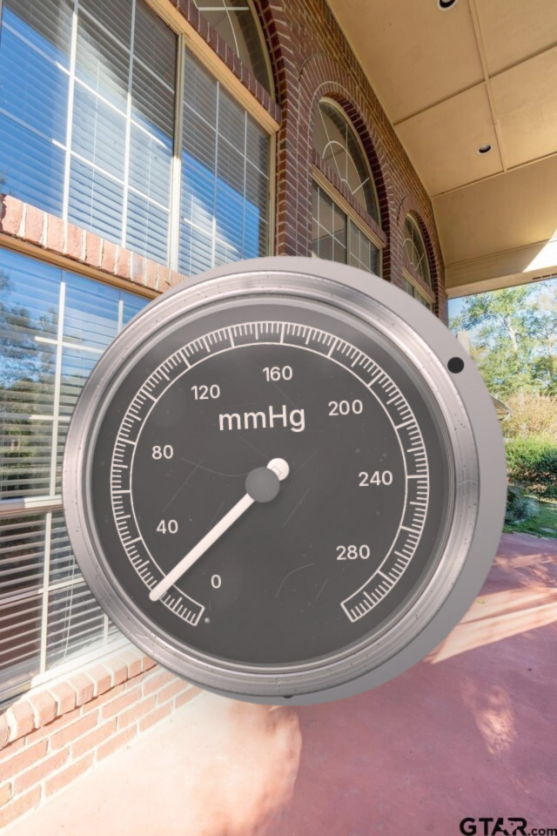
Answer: 18 mmHg
